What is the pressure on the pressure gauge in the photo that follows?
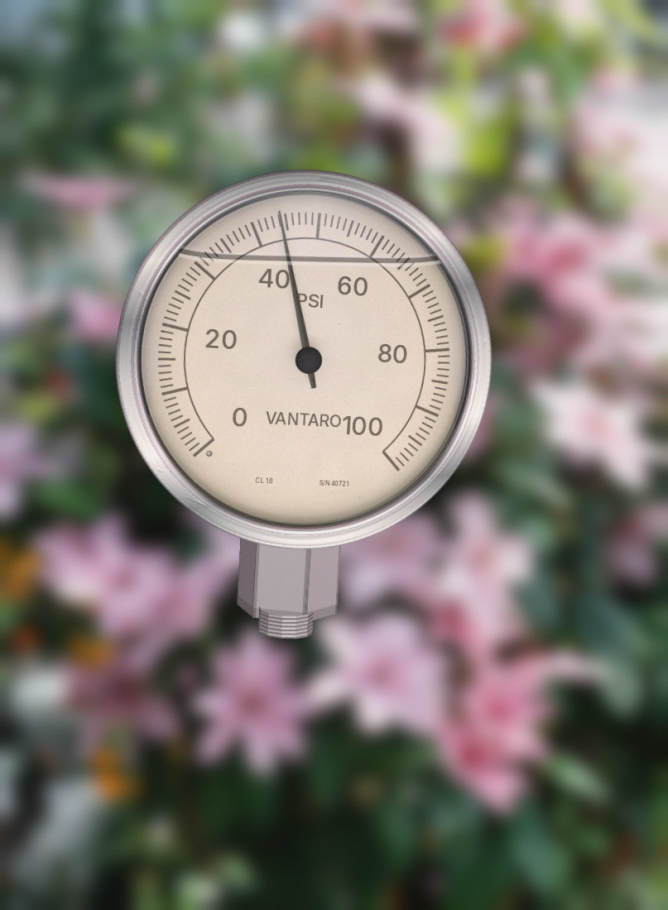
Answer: 44 psi
